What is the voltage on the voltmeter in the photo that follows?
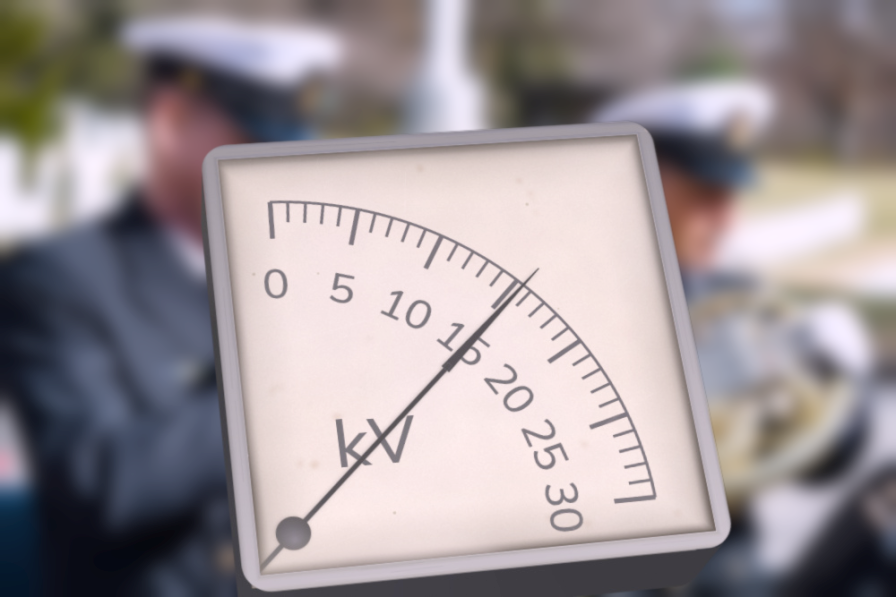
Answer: 15.5 kV
